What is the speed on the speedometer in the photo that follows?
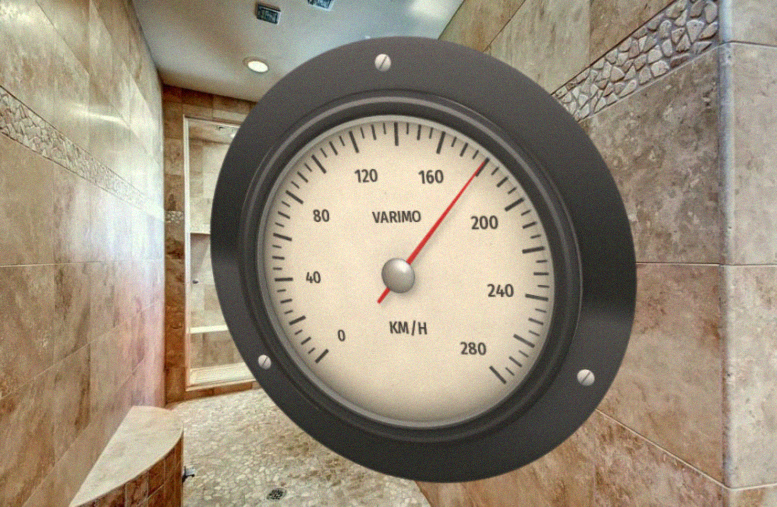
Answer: 180 km/h
